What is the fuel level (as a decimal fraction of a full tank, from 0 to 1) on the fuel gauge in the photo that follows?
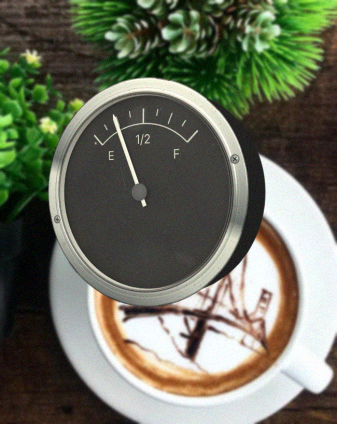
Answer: 0.25
